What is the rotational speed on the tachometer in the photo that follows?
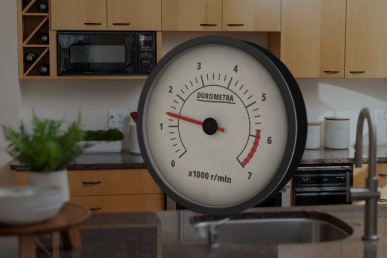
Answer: 1400 rpm
